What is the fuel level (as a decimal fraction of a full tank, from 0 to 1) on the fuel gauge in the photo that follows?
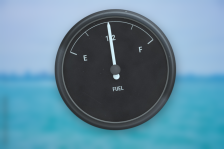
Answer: 0.5
